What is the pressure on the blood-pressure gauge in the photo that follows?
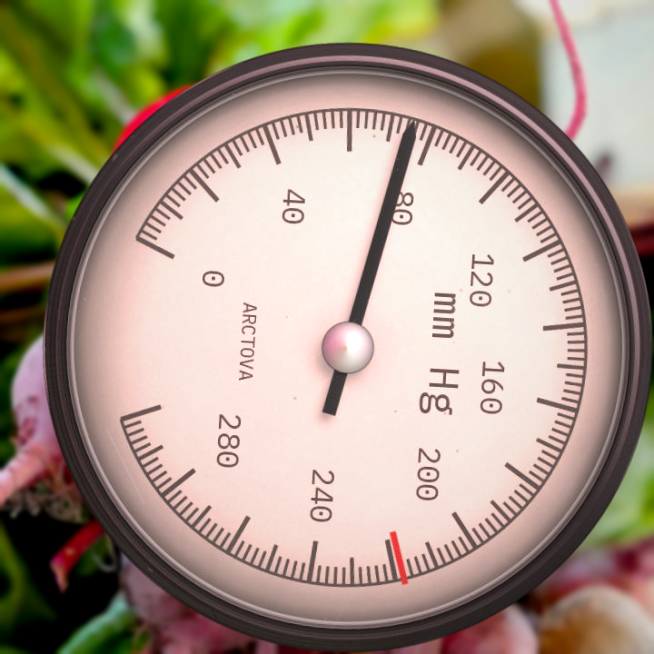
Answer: 75 mmHg
